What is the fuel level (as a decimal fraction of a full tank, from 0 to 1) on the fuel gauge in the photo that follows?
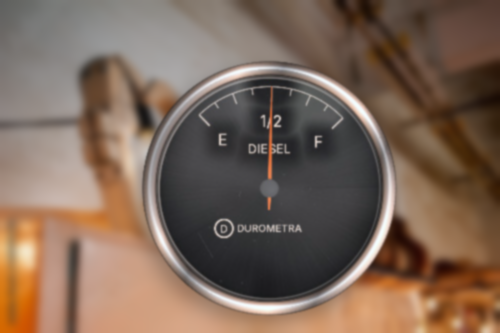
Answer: 0.5
